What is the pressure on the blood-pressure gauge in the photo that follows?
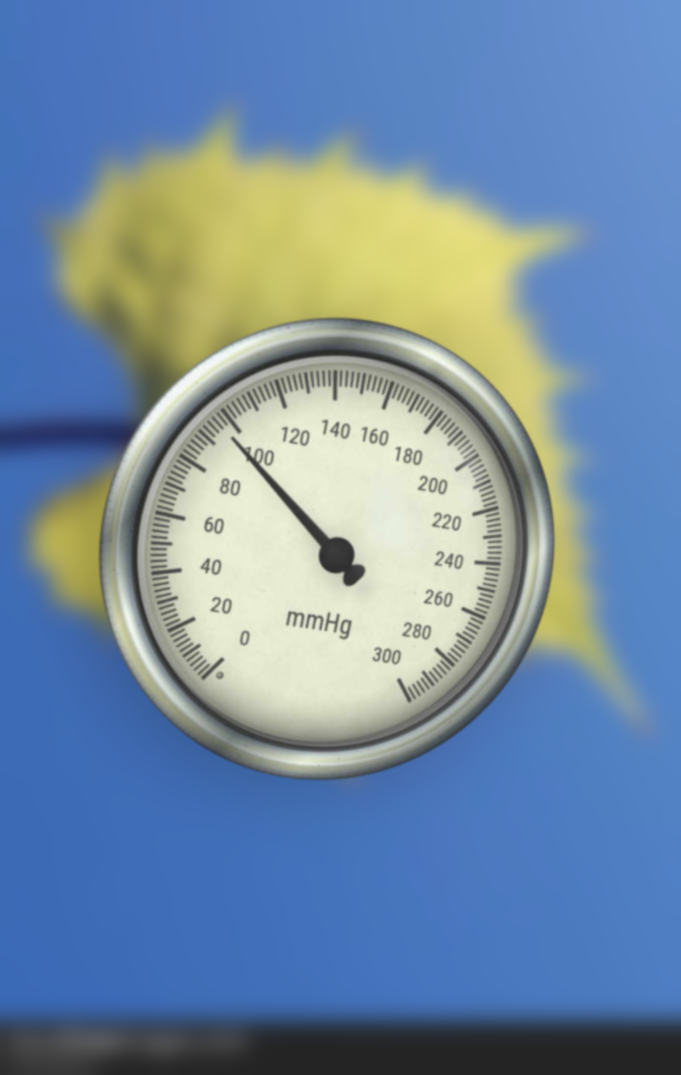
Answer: 96 mmHg
